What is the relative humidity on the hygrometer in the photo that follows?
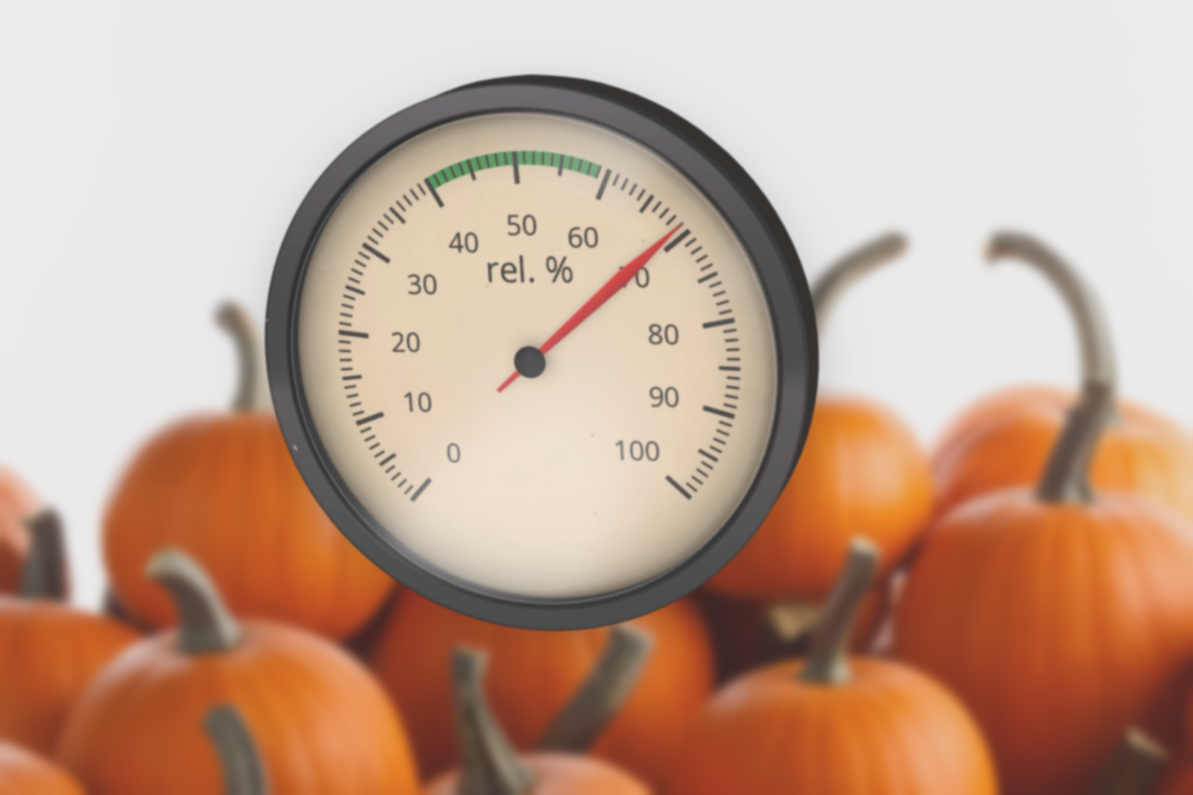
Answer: 69 %
